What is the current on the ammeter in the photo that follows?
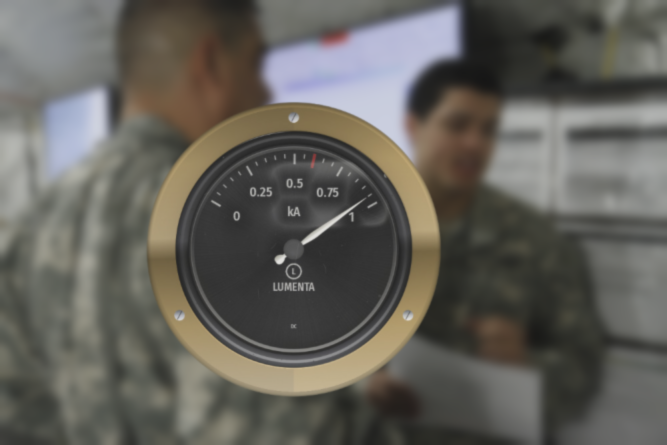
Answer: 0.95 kA
